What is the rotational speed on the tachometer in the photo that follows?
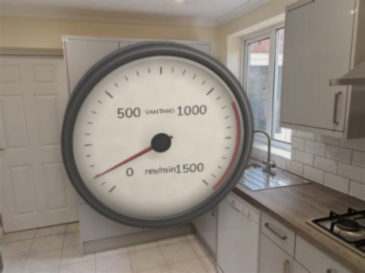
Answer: 100 rpm
